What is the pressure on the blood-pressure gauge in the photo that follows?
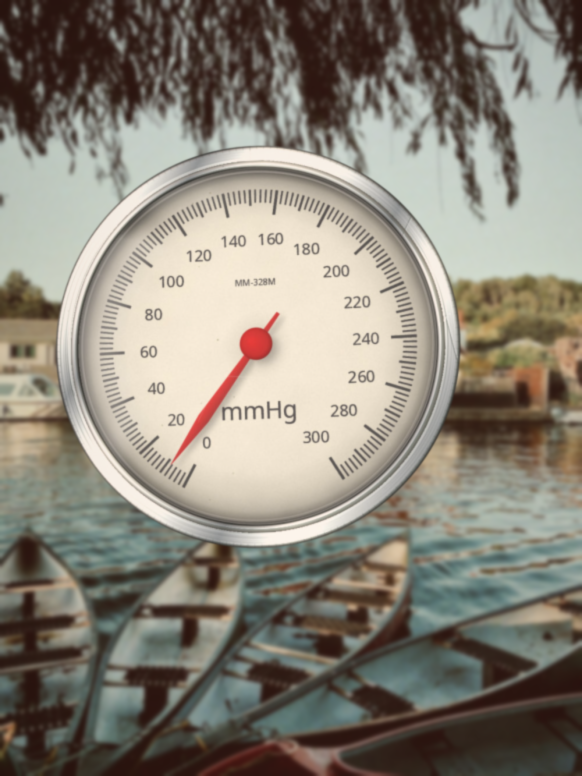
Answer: 8 mmHg
